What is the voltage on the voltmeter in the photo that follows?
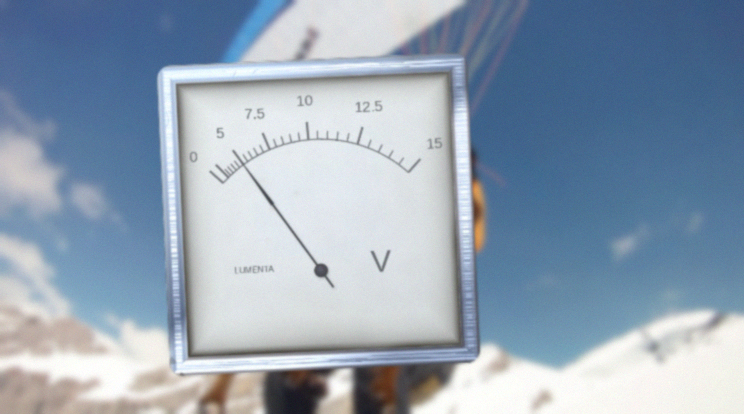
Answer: 5 V
